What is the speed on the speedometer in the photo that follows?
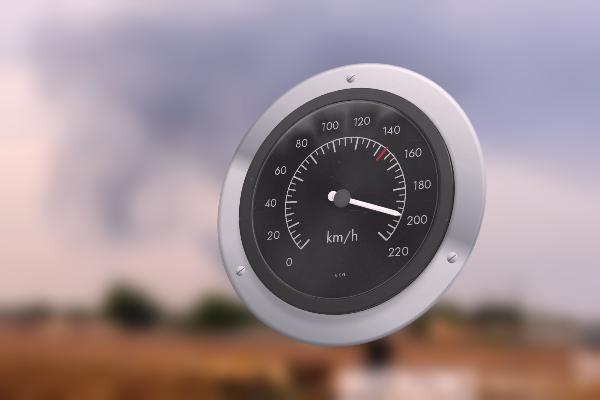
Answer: 200 km/h
